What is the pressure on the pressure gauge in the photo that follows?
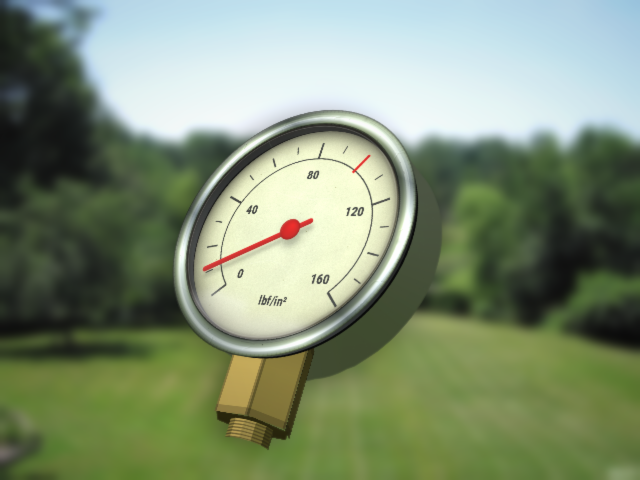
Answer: 10 psi
